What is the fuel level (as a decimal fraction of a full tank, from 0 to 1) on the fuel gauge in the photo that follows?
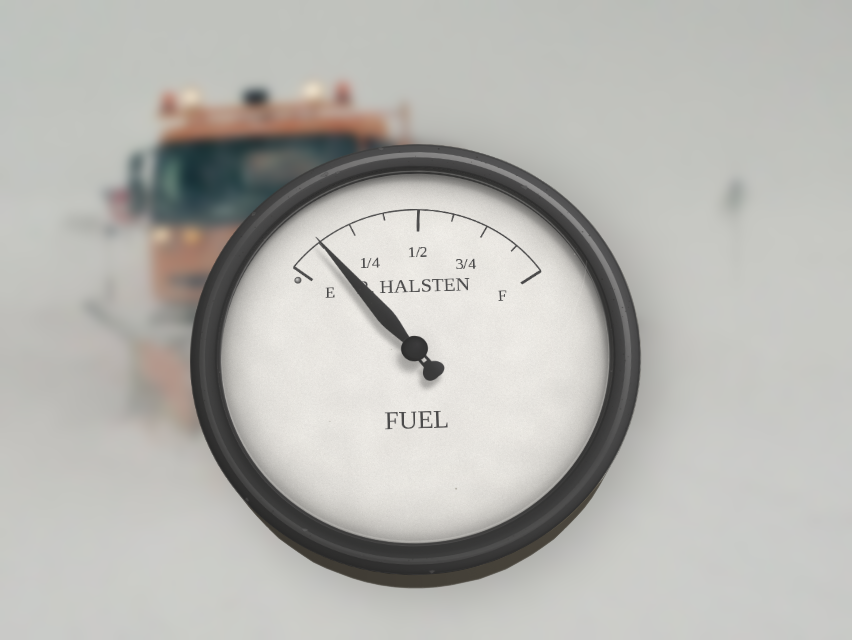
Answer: 0.125
